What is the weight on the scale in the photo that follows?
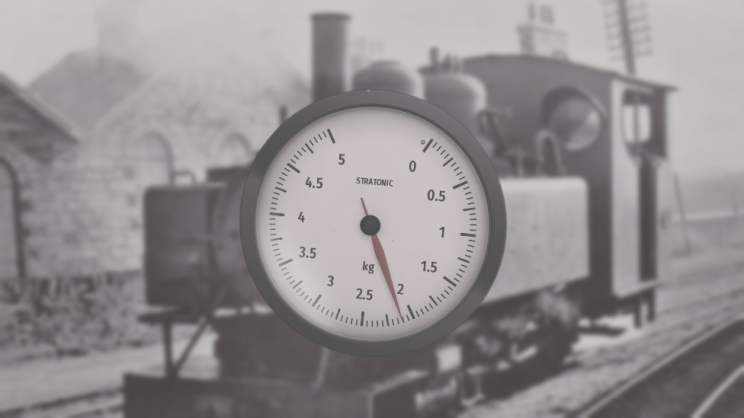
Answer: 2.1 kg
